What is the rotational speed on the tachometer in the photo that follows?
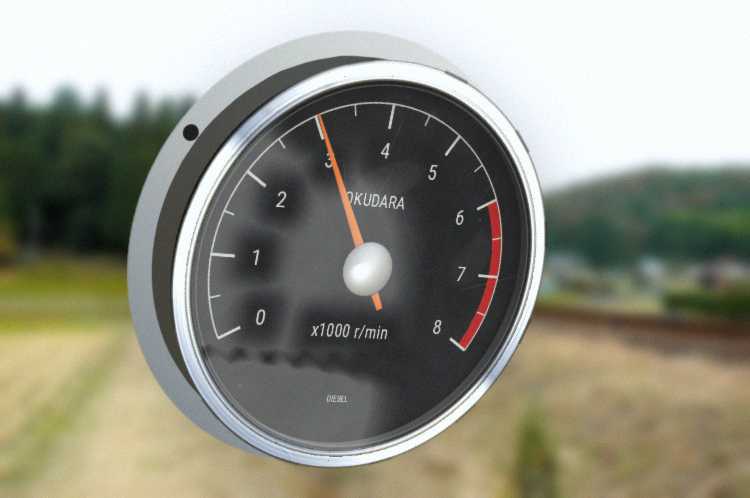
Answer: 3000 rpm
